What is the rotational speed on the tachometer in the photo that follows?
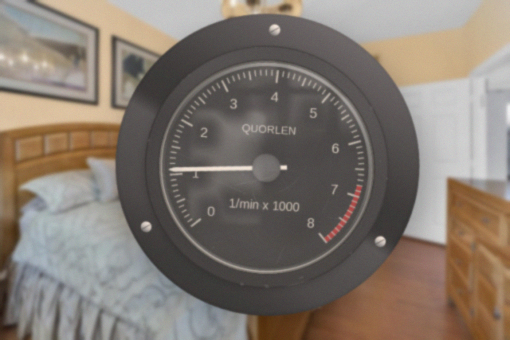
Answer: 1100 rpm
